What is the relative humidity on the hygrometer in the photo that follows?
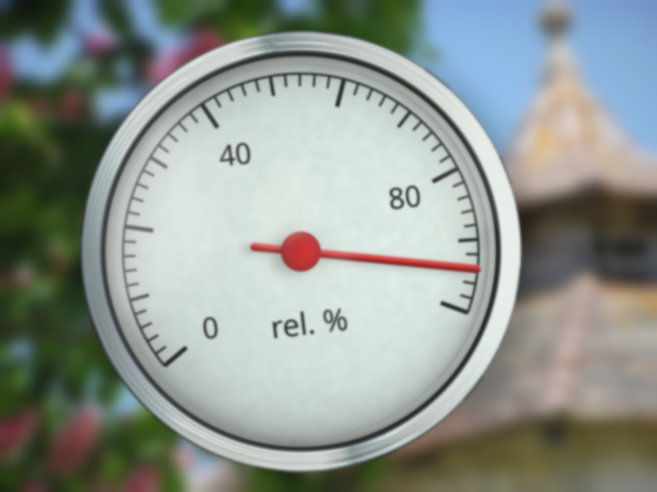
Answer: 94 %
